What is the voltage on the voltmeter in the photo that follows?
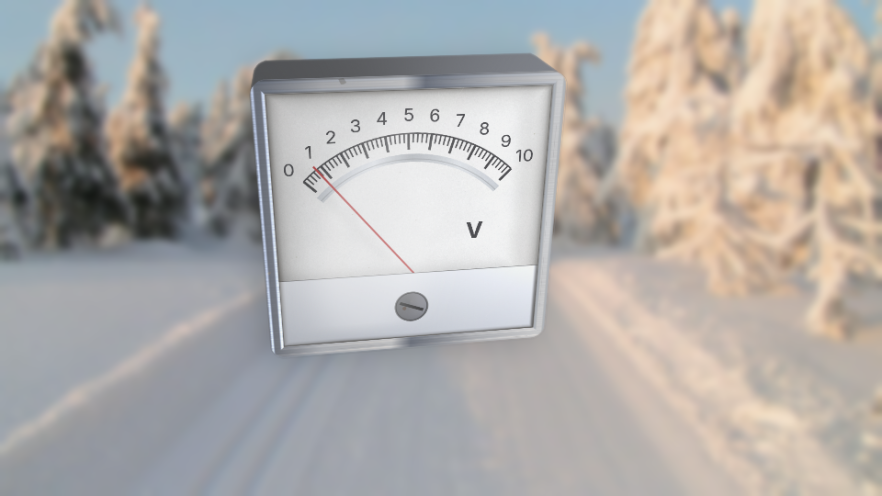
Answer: 0.8 V
